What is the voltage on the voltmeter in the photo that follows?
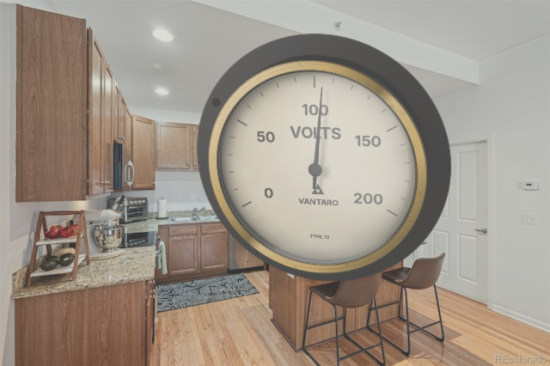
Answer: 105 V
